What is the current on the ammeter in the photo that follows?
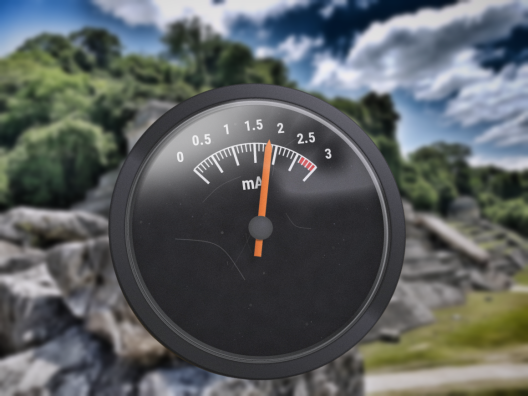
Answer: 1.8 mA
